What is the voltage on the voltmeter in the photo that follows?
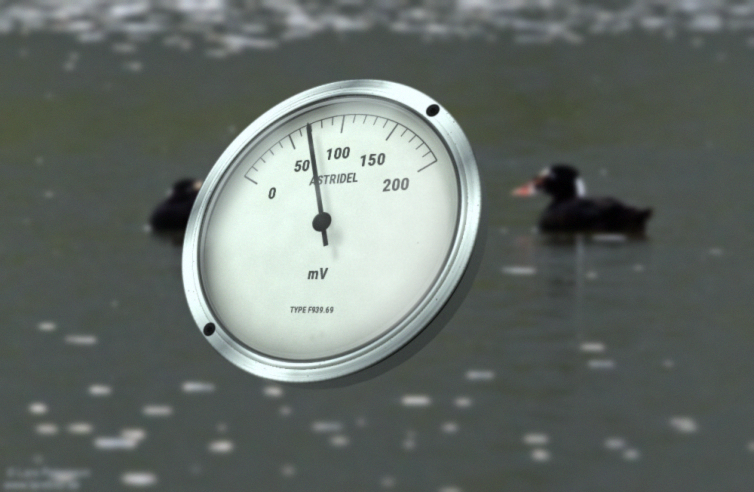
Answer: 70 mV
